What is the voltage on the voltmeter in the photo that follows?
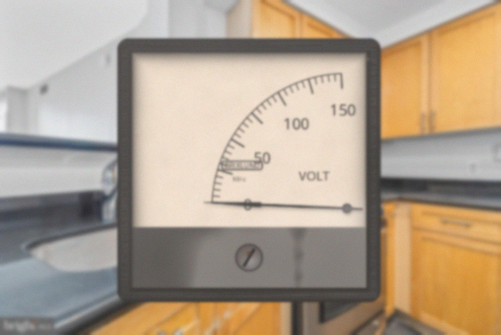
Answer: 0 V
